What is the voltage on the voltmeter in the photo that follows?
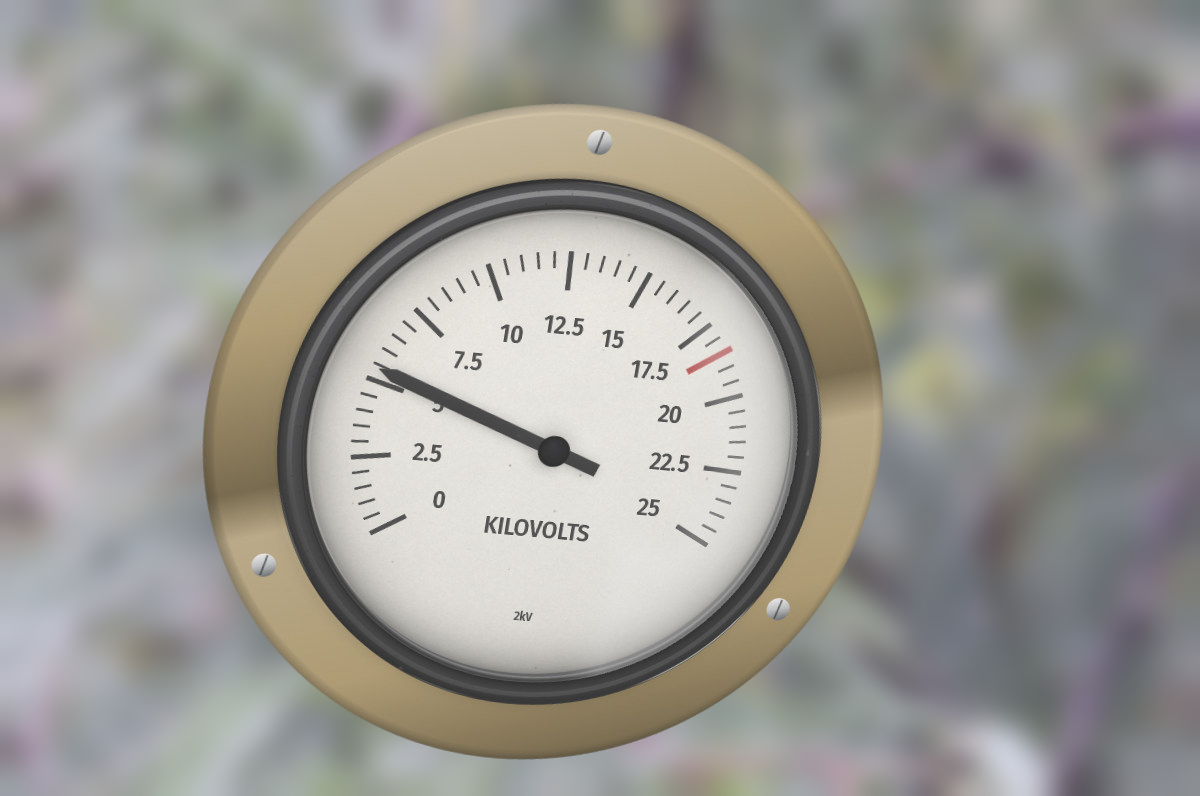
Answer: 5.5 kV
